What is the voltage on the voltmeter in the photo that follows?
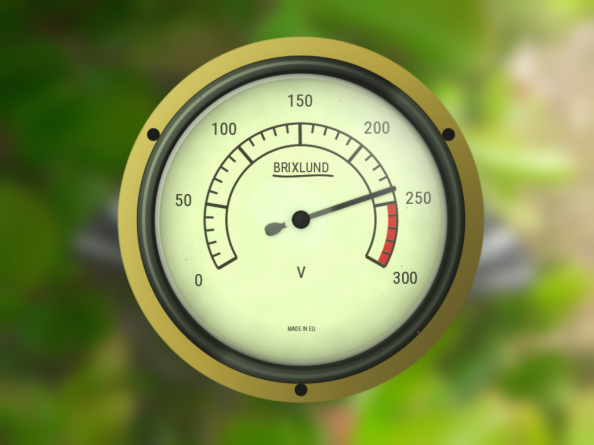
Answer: 240 V
